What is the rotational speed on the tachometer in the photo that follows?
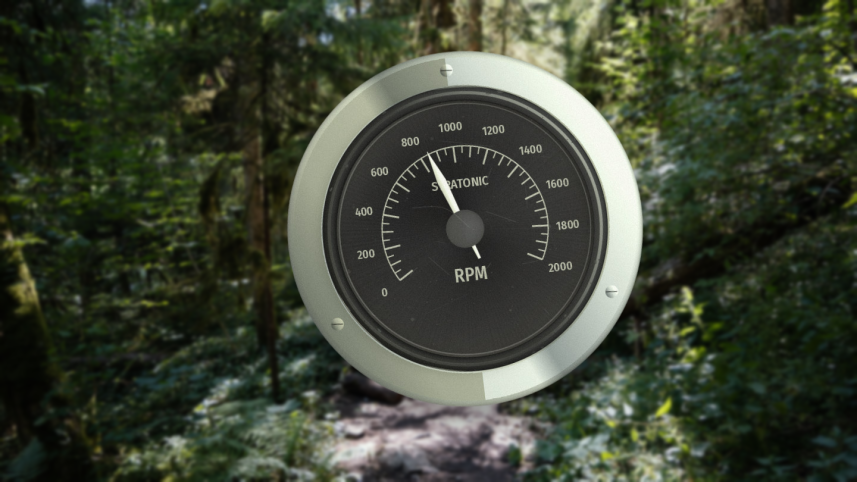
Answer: 850 rpm
